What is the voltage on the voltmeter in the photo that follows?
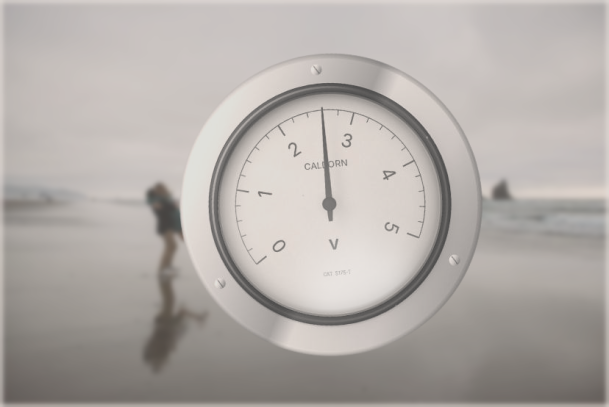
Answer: 2.6 V
